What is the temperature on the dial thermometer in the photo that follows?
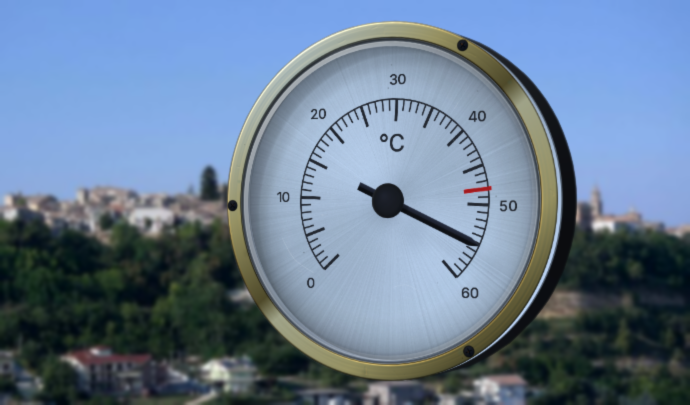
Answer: 55 °C
